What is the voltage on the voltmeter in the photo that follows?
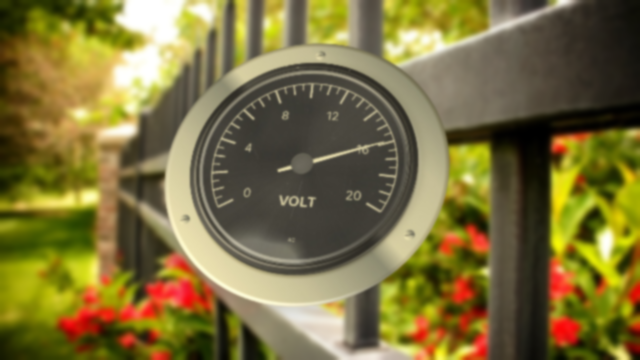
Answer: 16 V
